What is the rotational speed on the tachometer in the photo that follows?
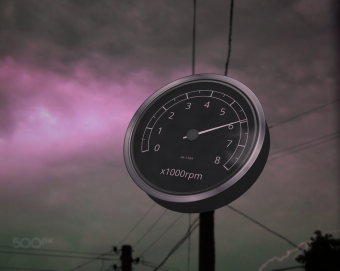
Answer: 6000 rpm
